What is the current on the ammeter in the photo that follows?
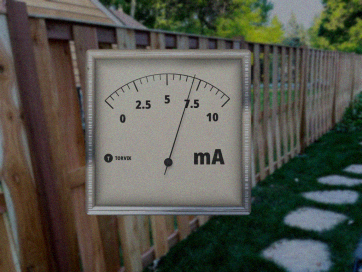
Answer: 7 mA
